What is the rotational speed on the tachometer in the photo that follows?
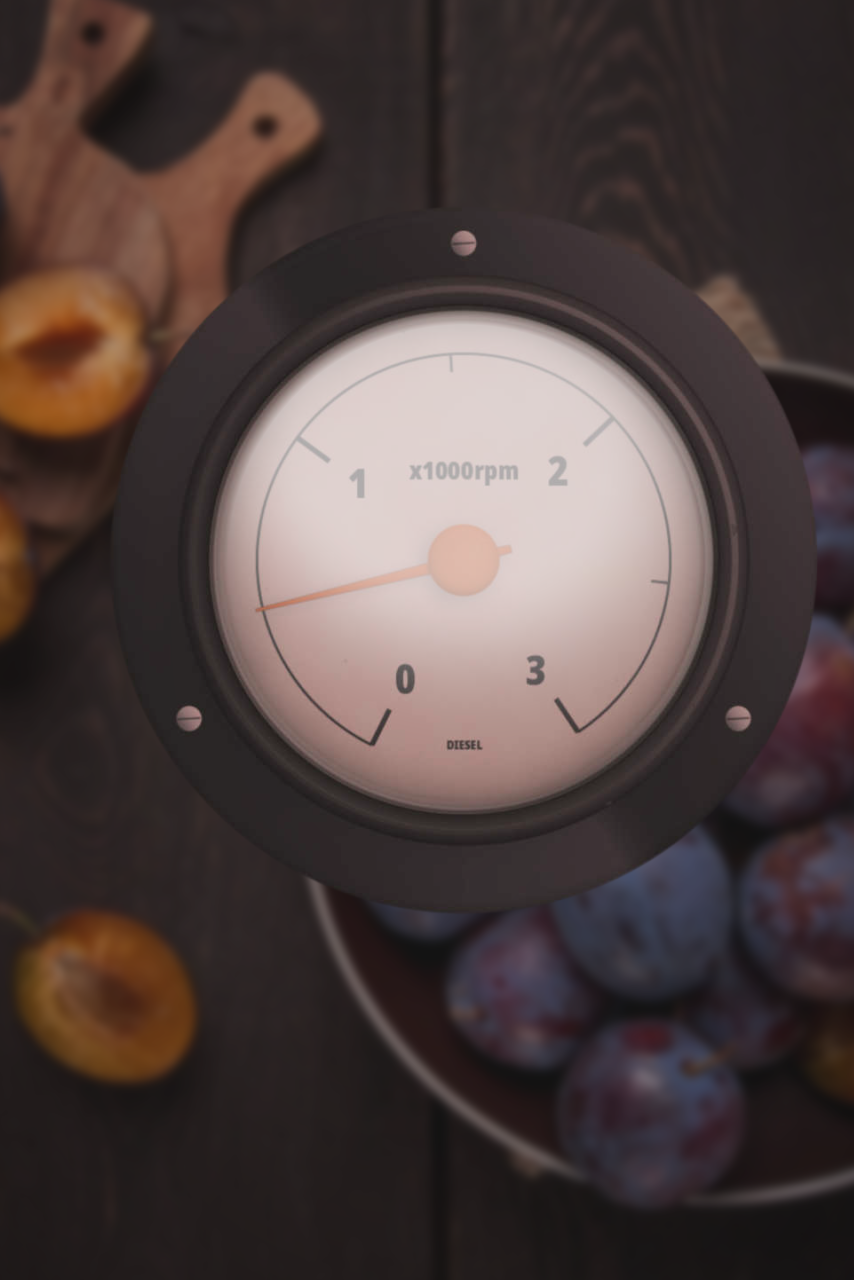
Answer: 500 rpm
